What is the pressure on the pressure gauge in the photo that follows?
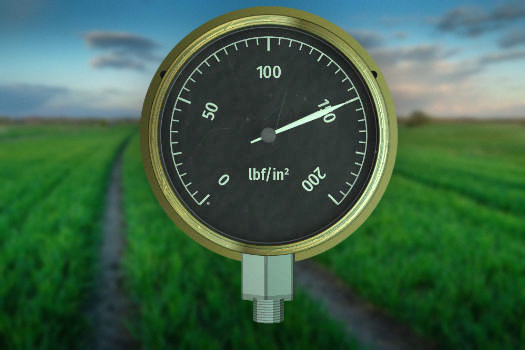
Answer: 150 psi
